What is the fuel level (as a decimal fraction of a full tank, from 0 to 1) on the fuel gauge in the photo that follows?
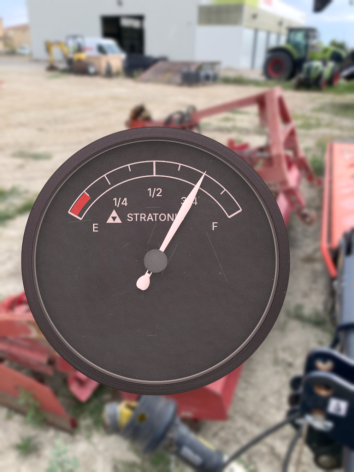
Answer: 0.75
